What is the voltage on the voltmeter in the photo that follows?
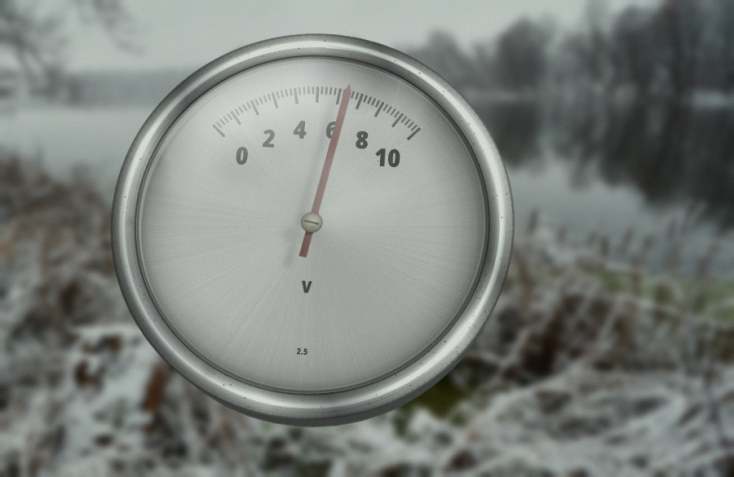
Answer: 6.4 V
